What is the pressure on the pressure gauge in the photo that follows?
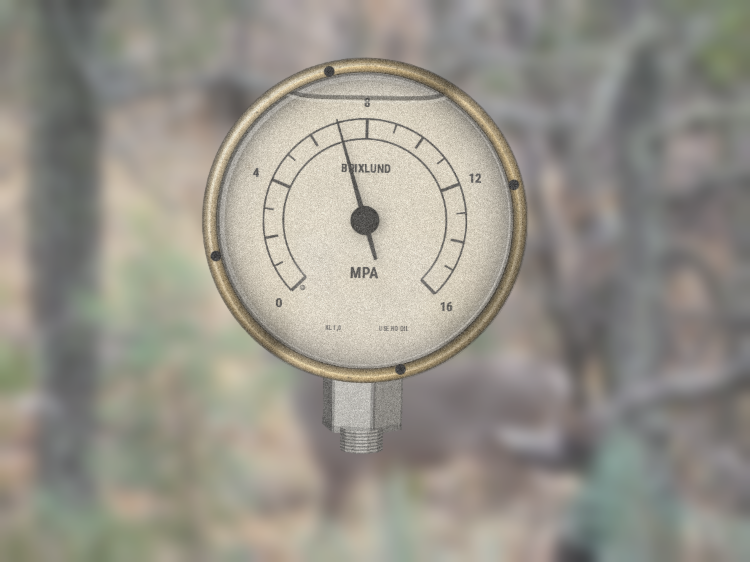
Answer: 7 MPa
